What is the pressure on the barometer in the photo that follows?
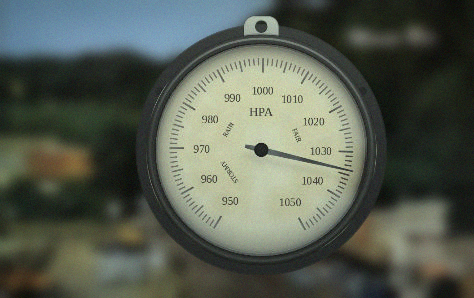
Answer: 1034 hPa
